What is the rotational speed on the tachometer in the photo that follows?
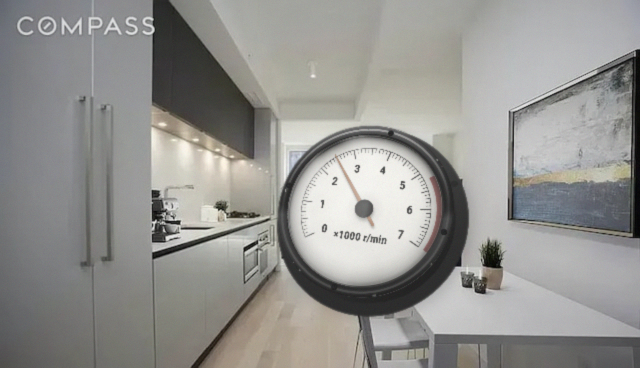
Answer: 2500 rpm
